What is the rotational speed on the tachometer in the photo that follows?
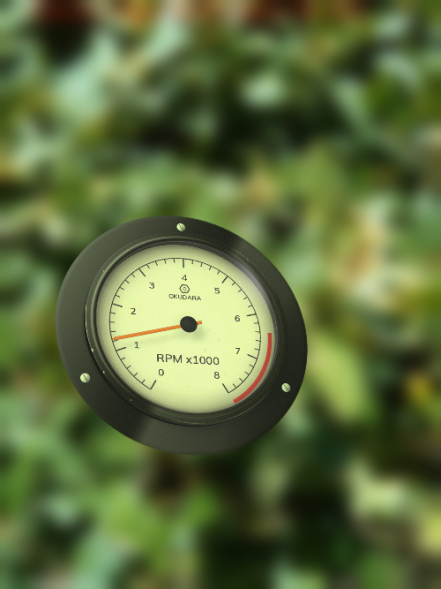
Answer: 1200 rpm
